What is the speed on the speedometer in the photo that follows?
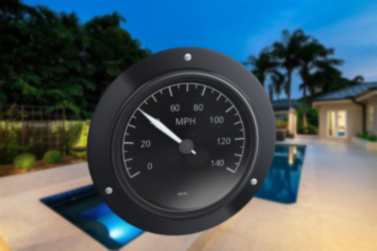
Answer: 40 mph
